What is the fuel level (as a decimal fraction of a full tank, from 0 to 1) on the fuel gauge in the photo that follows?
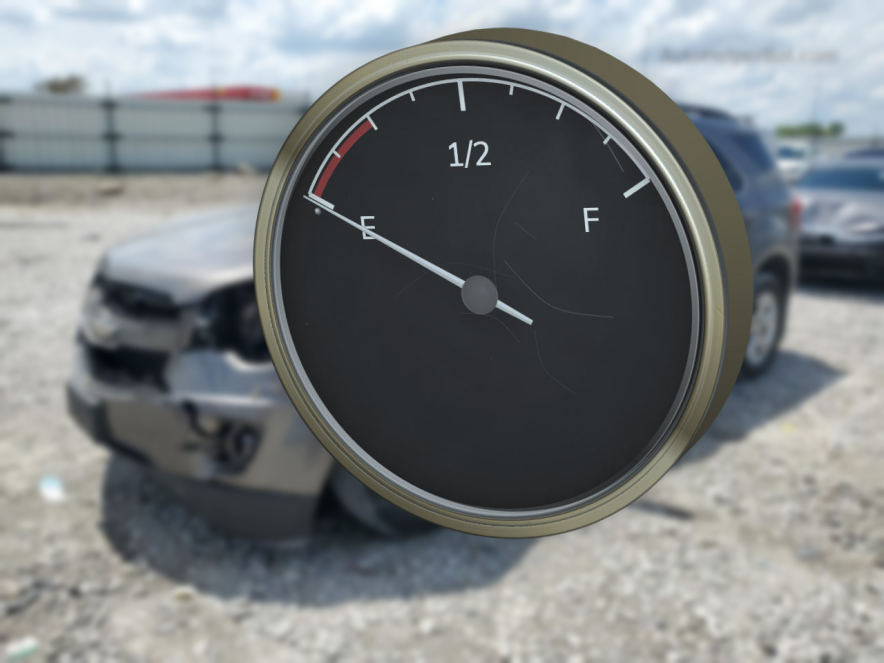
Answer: 0
